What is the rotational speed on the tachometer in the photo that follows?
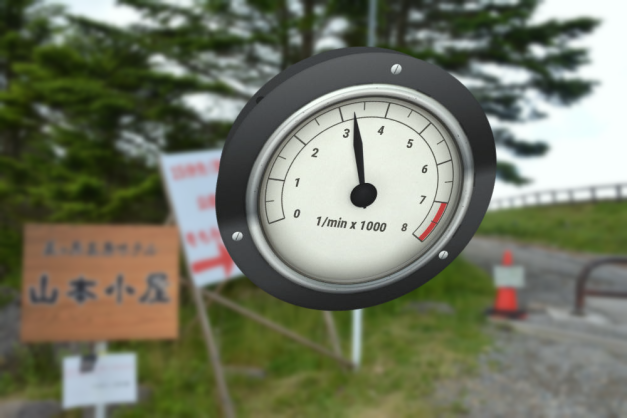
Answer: 3250 rpm
